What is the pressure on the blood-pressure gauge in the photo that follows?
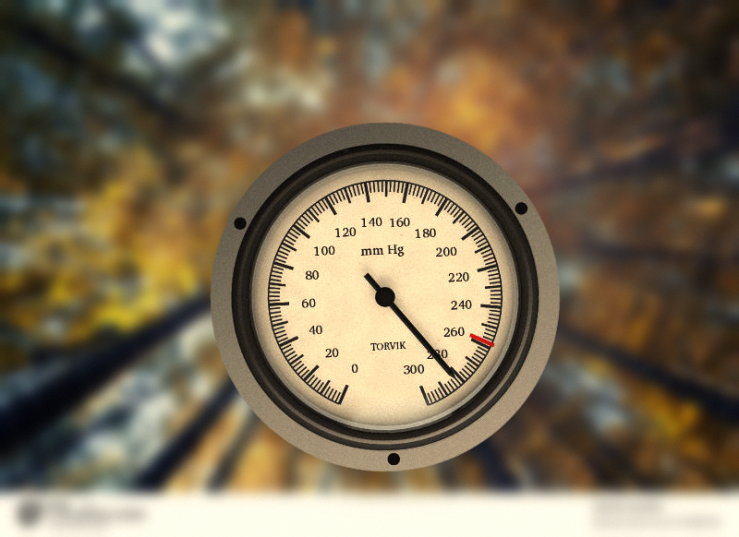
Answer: 282 mmHg
